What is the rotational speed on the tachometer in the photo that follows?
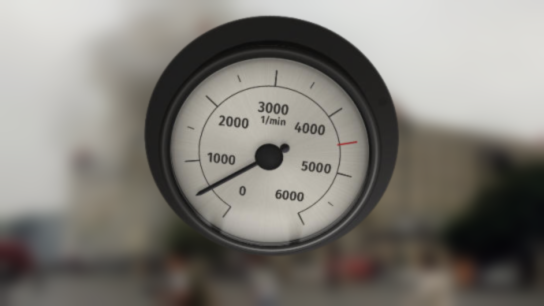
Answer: 500 rpm
